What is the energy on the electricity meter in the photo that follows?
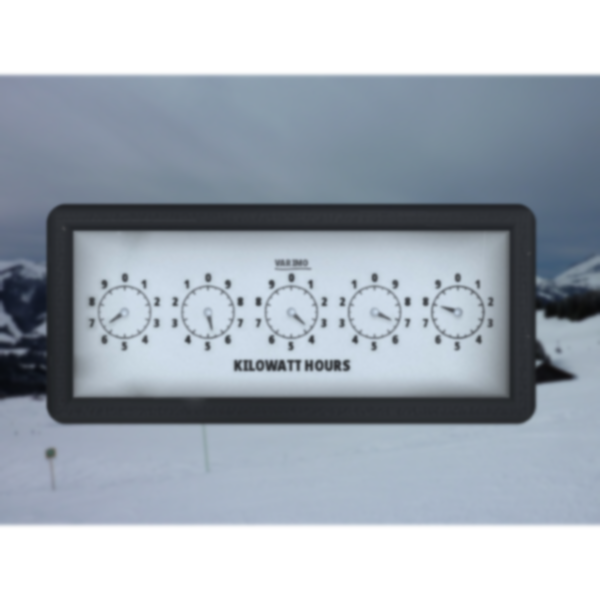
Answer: 65368 kWh
